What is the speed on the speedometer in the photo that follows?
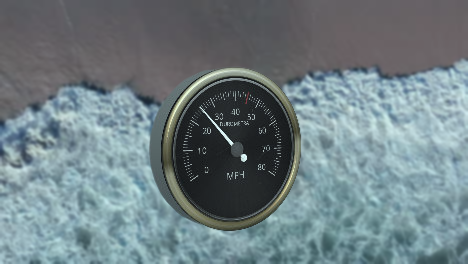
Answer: 25 mph
